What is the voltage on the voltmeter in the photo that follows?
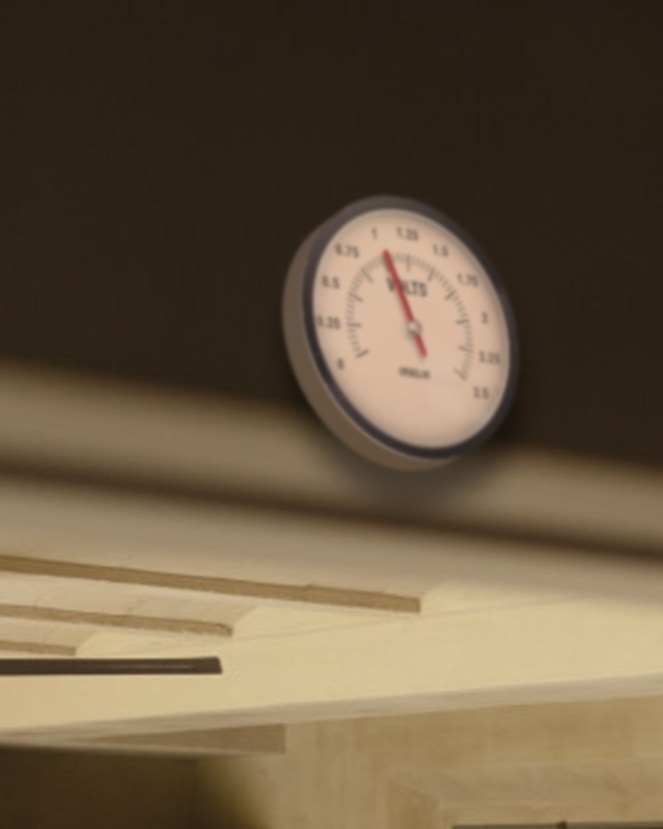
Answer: 1 V
